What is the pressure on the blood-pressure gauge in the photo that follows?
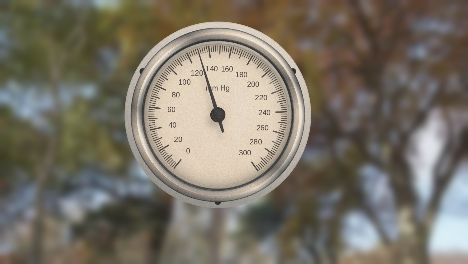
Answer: 130 mmHg
